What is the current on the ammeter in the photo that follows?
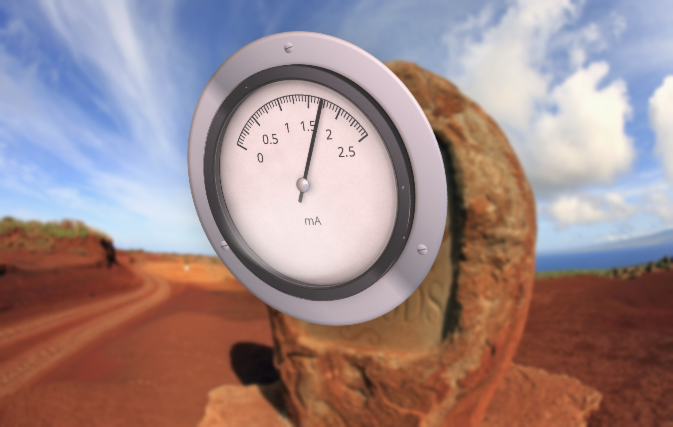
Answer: 1.75 mA
